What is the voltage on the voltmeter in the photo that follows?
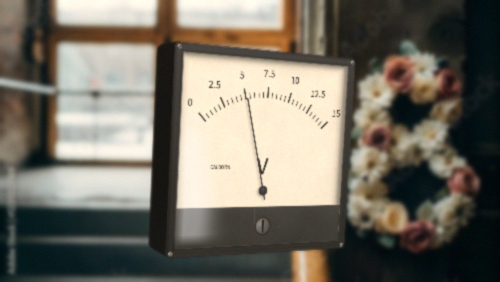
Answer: 5 V
